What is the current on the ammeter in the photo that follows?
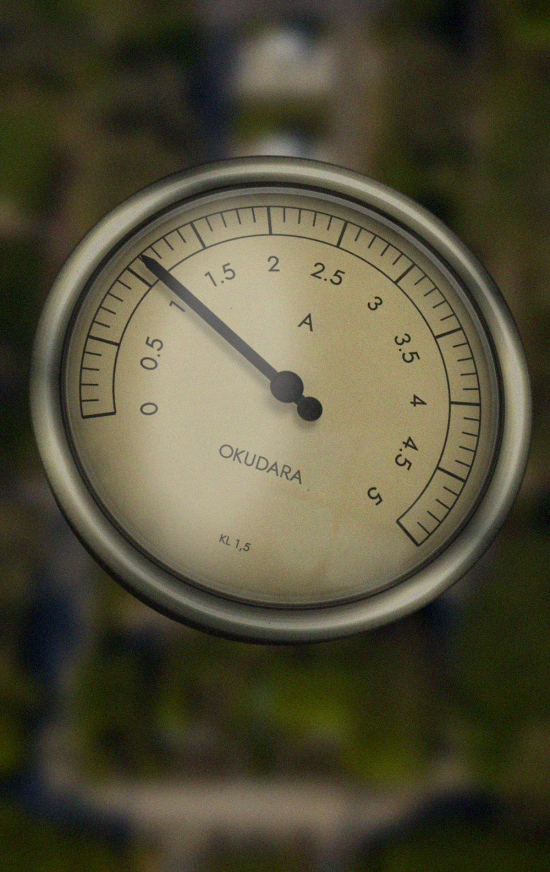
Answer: 1.1 A
